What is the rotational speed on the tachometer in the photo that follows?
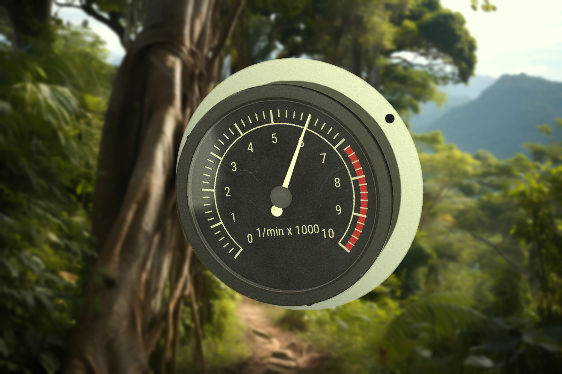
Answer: 6000 rpm
